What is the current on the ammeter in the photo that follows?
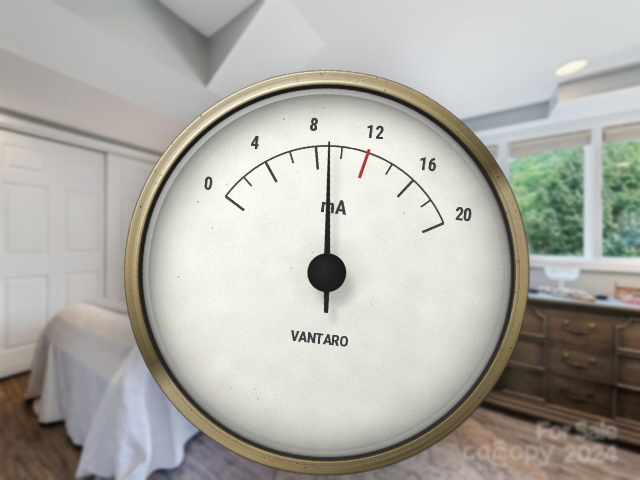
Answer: 9 mA
